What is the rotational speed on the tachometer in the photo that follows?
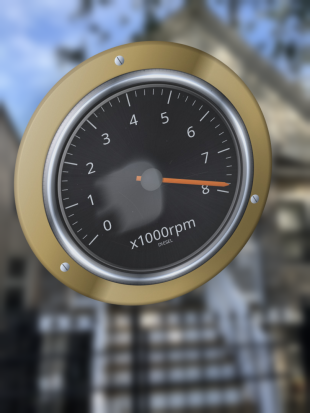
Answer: 7800 rpm
